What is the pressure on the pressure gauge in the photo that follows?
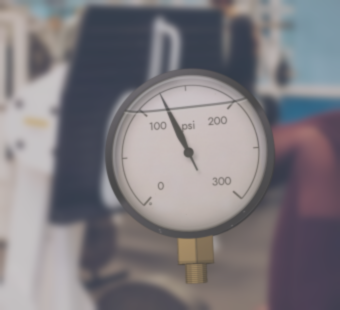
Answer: 125 psi
